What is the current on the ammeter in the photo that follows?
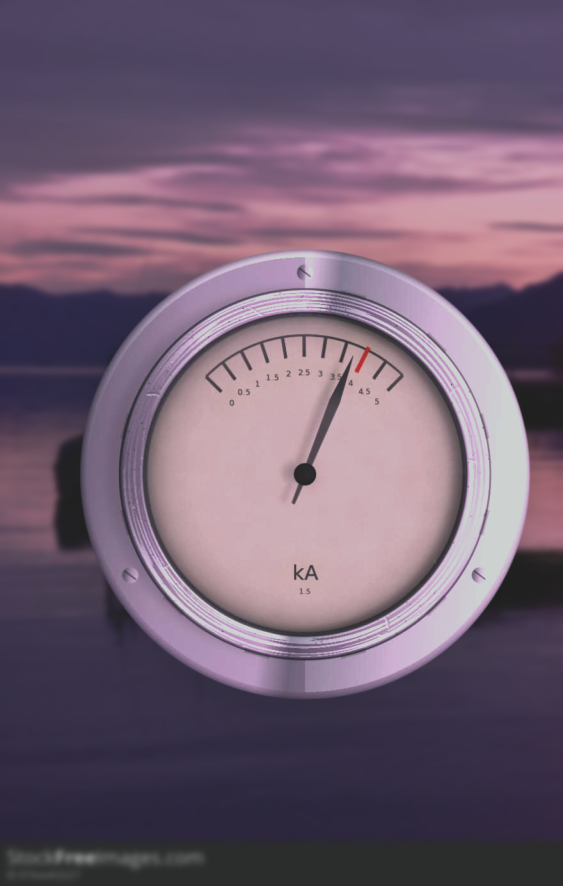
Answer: 3.75 kA
